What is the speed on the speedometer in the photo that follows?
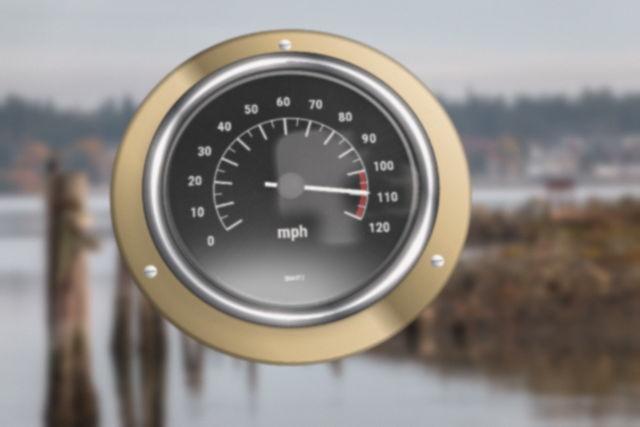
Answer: 110 mph
